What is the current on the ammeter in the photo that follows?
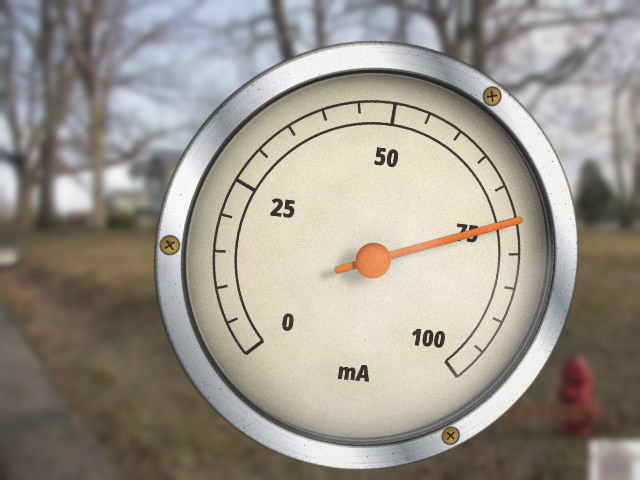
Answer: 75 mA
